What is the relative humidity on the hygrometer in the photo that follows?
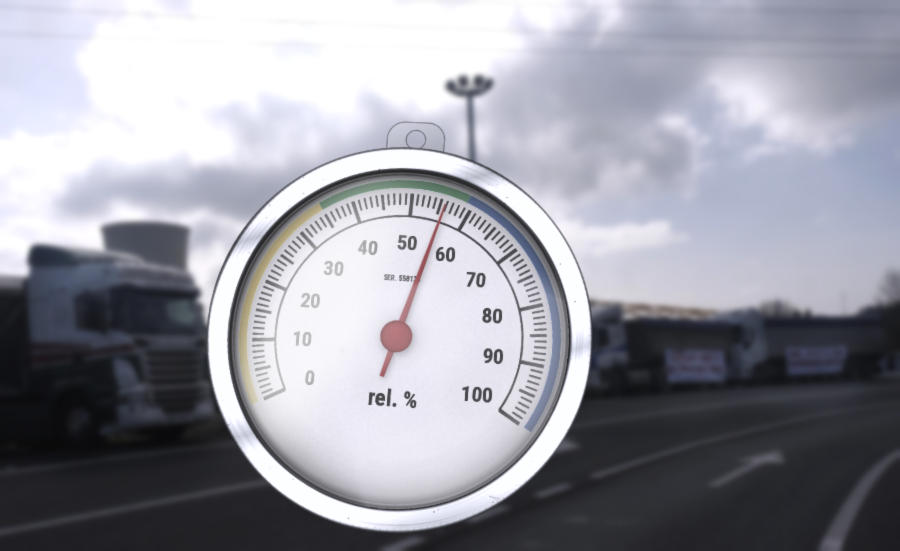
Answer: 56 %
